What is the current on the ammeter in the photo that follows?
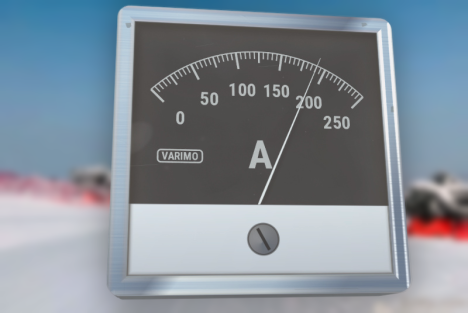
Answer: 190 A
